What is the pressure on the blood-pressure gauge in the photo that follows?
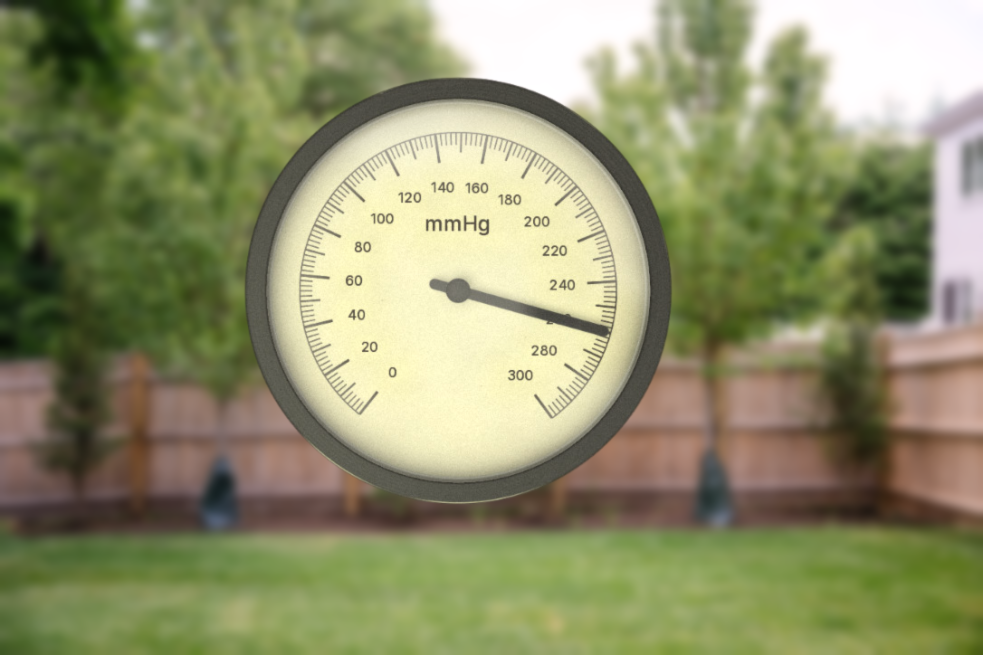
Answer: 260 mmHg
